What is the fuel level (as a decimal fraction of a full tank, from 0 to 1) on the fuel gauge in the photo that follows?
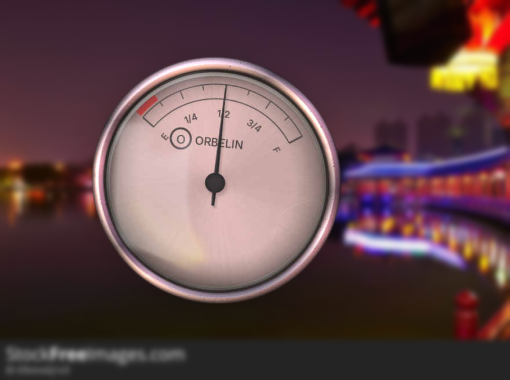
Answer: 0.5
